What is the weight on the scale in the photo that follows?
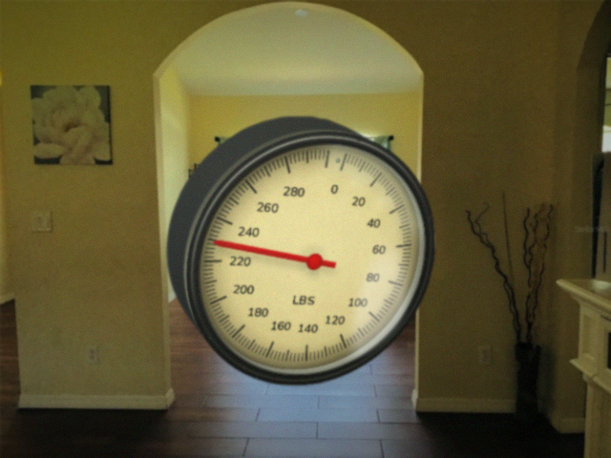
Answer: 230 lb
